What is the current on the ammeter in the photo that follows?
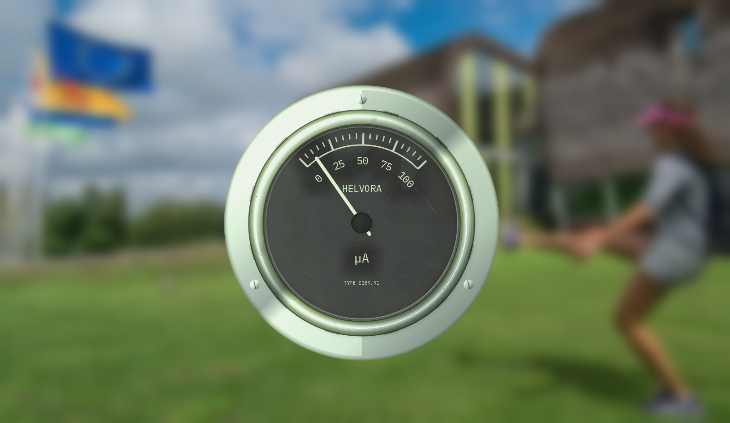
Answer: 10 µA
